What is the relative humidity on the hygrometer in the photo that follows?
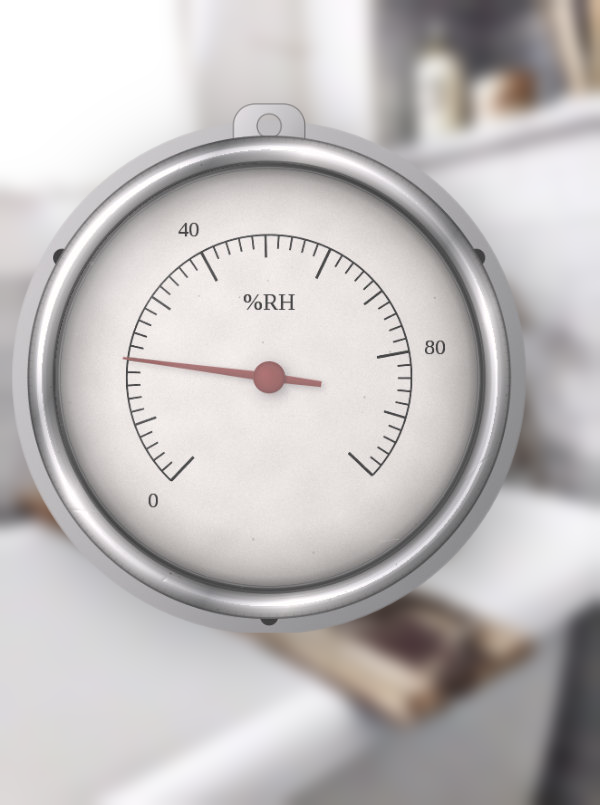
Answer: 20 %
